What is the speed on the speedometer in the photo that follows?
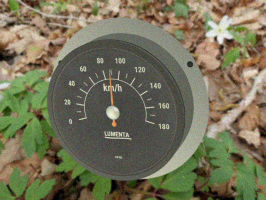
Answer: 90 km/h
